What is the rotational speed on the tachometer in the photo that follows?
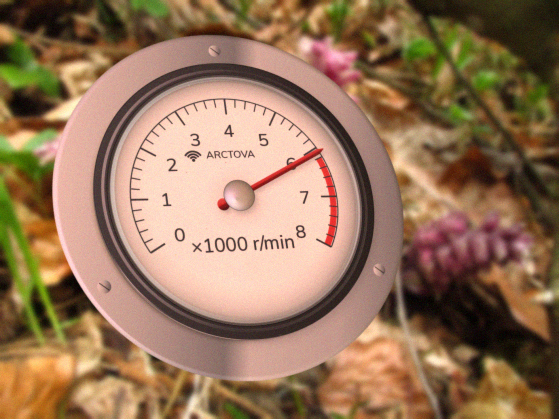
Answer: 6100 rpm
